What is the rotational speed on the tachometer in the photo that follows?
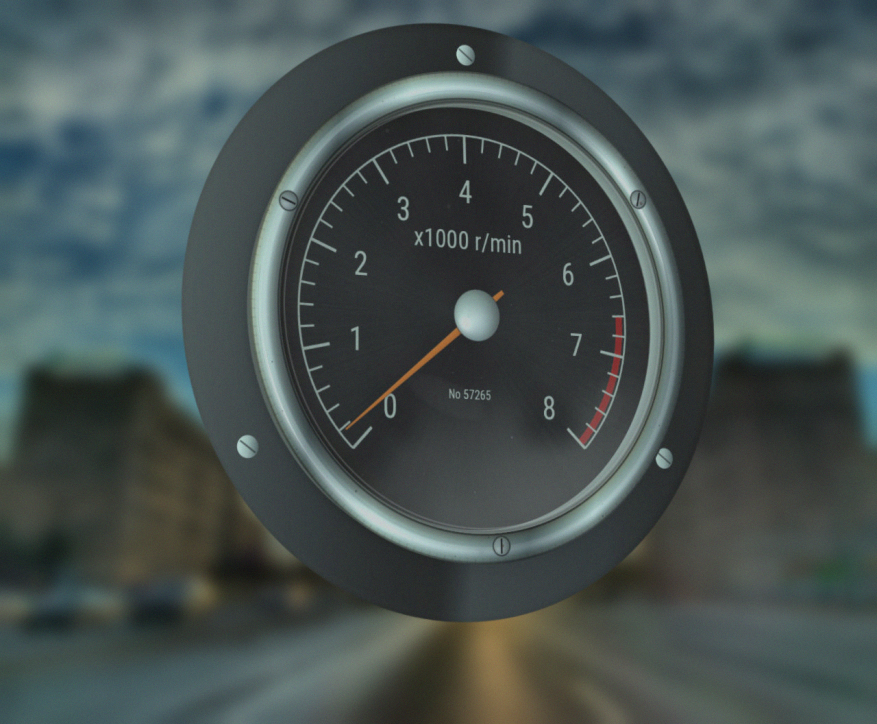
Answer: 200 rpm
